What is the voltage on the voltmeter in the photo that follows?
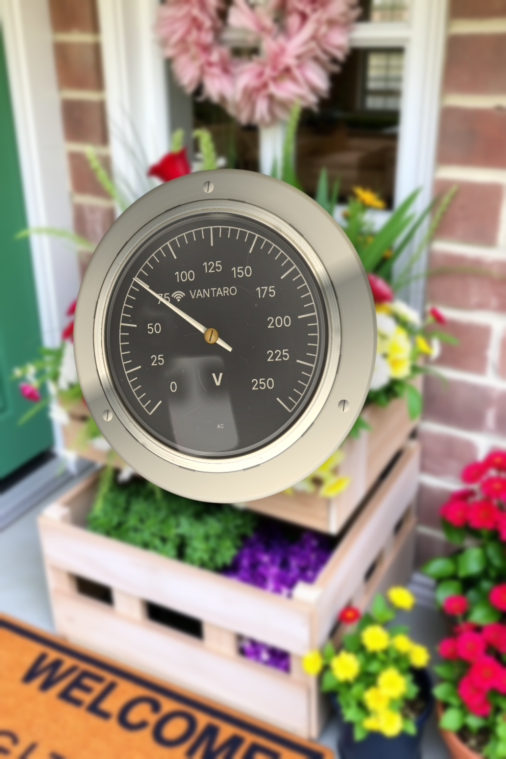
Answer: 75 V
